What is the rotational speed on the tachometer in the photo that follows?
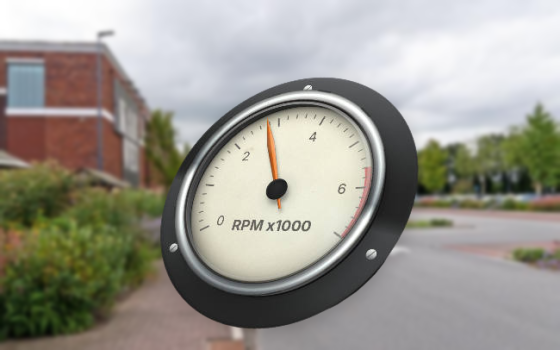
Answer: 2800 rpm
